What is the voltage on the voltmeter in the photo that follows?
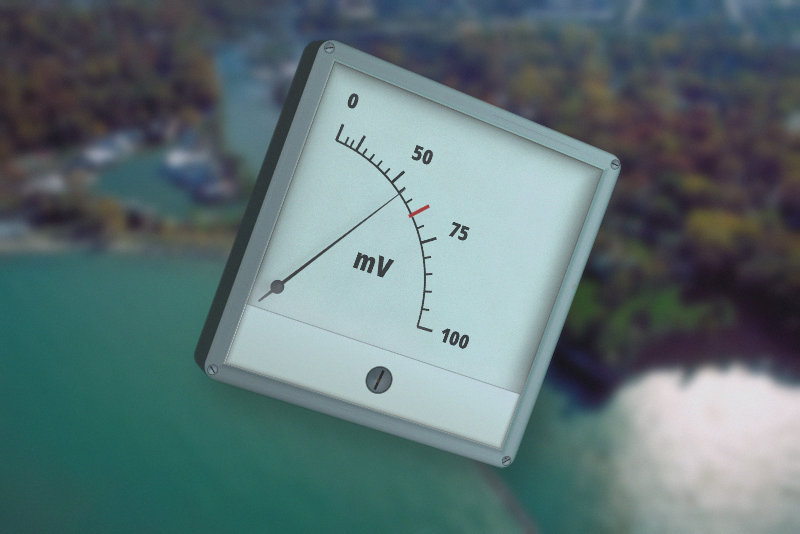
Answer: 55 mV
